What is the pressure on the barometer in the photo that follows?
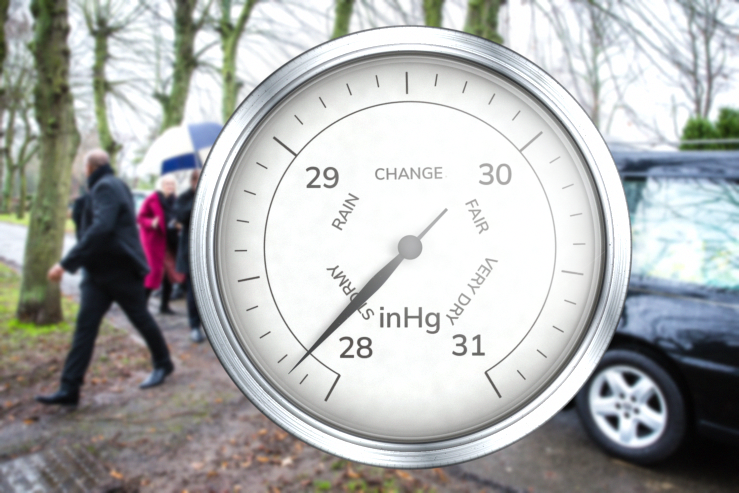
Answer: 28.15 inHg
